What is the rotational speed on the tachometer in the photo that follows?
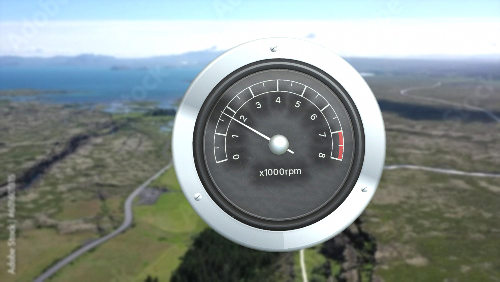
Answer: 1750 rpm
